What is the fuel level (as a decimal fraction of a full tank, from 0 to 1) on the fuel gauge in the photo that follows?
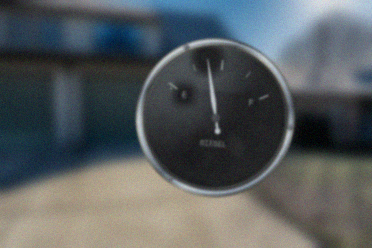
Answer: 0.375
